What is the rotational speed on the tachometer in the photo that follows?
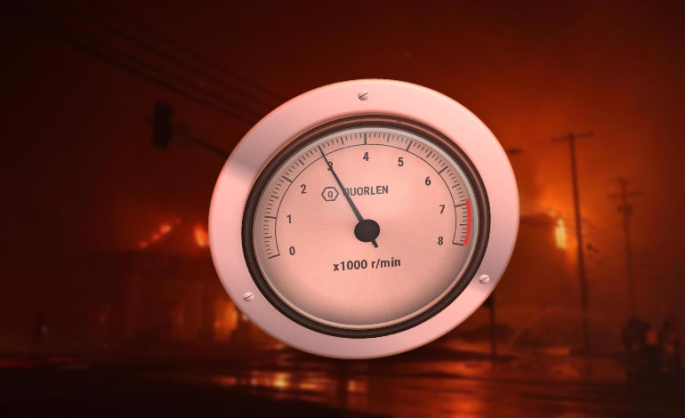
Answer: 3000 rpm
